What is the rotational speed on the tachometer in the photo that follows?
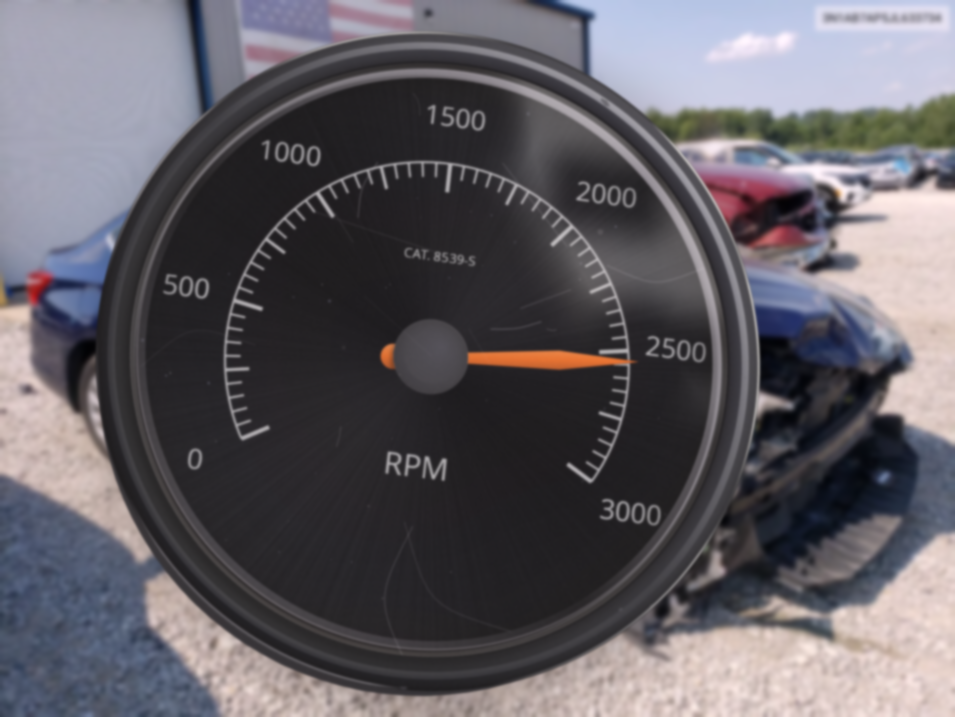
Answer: 2550 rpm
